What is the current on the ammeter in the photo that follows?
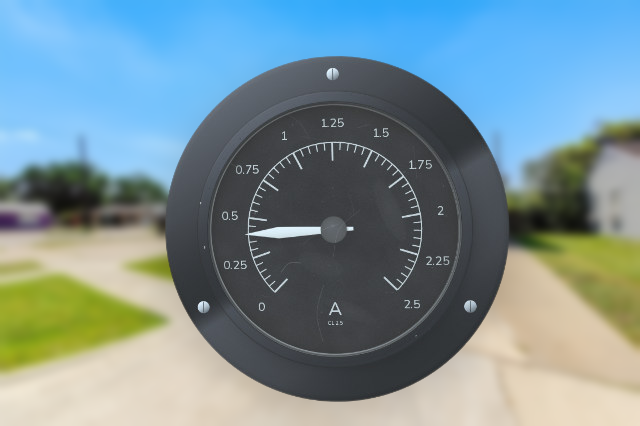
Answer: 0.4 A
